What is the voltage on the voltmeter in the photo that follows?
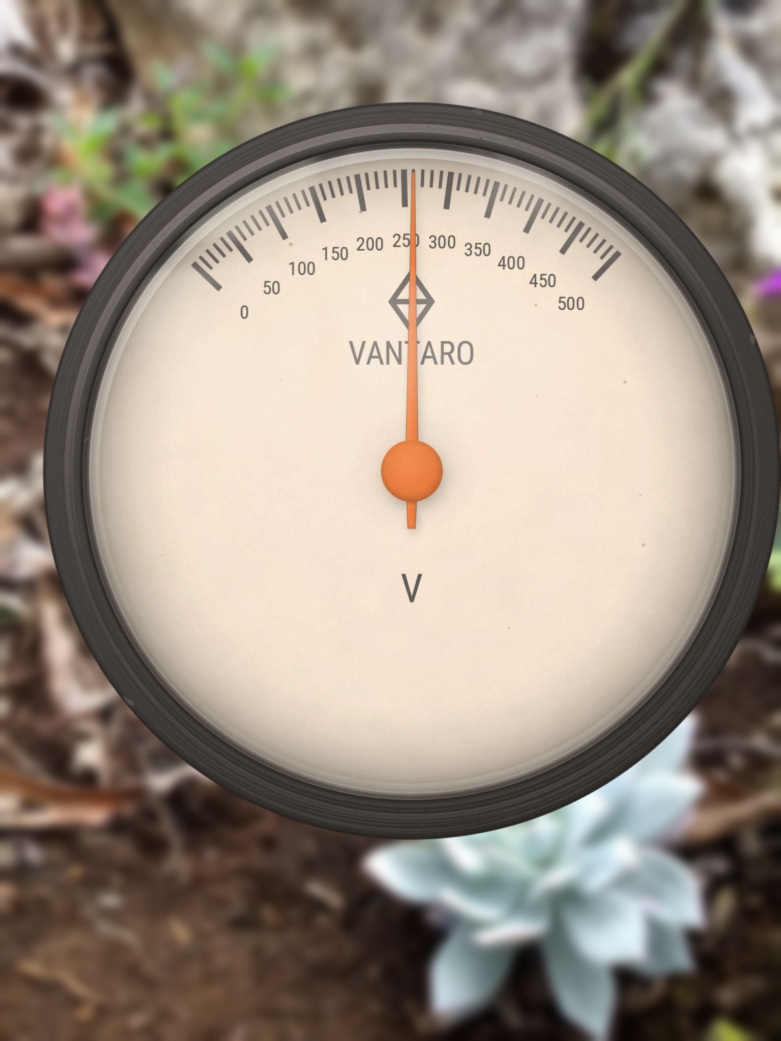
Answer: 260 V
